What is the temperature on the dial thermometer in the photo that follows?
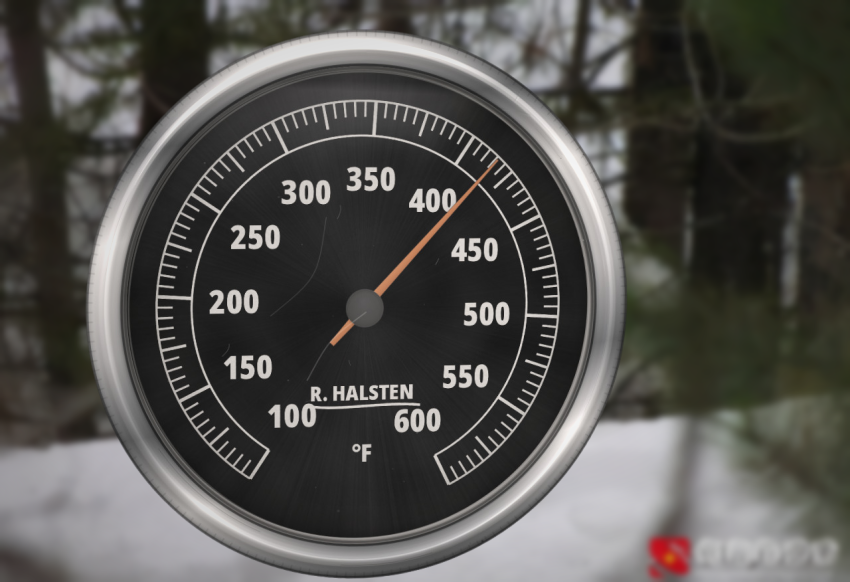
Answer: 415 °F
